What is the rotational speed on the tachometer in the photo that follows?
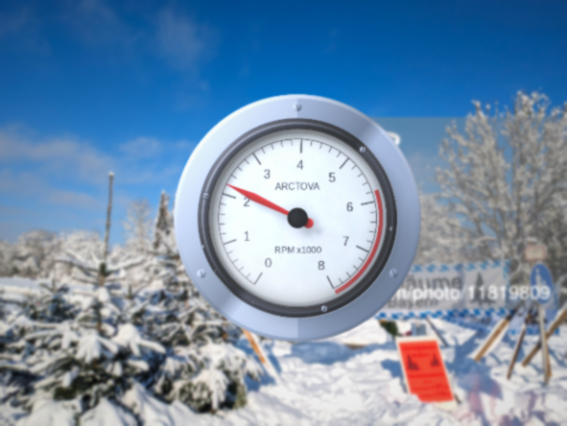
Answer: 2200 rpm
